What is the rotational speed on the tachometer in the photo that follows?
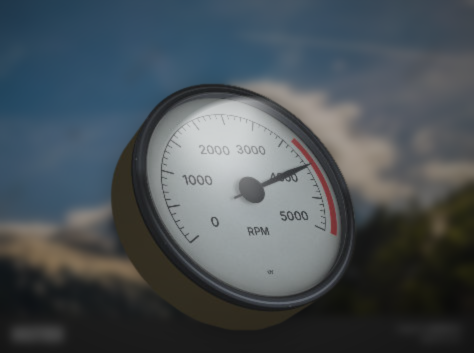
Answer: 4000 rpm
